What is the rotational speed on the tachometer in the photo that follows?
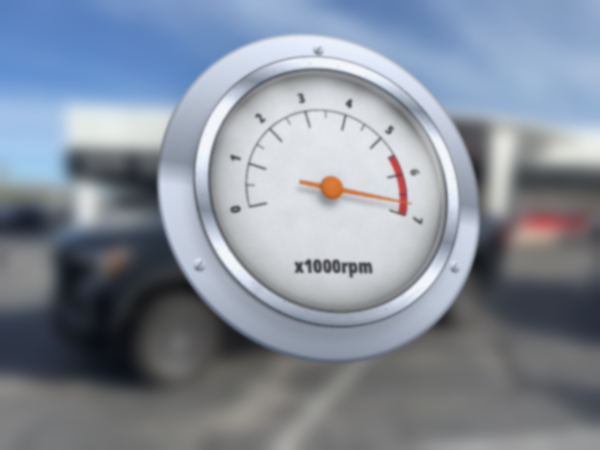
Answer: 6750 rpm
